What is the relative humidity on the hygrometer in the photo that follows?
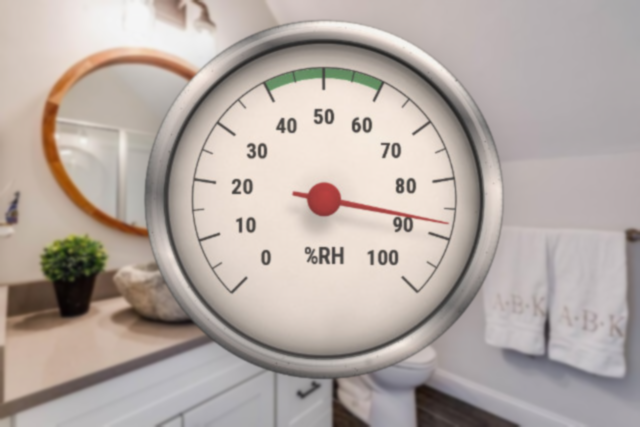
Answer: 87.5 %
